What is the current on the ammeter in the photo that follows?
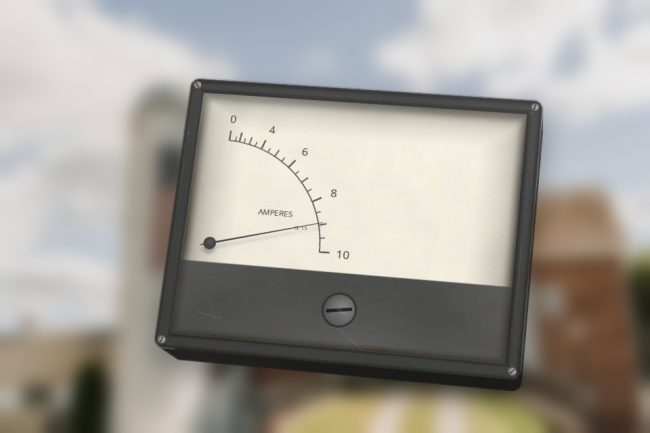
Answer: 9 A
